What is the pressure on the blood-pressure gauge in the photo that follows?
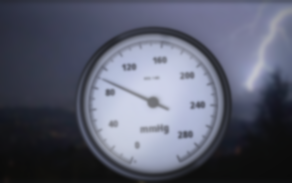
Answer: 90 mmHg
